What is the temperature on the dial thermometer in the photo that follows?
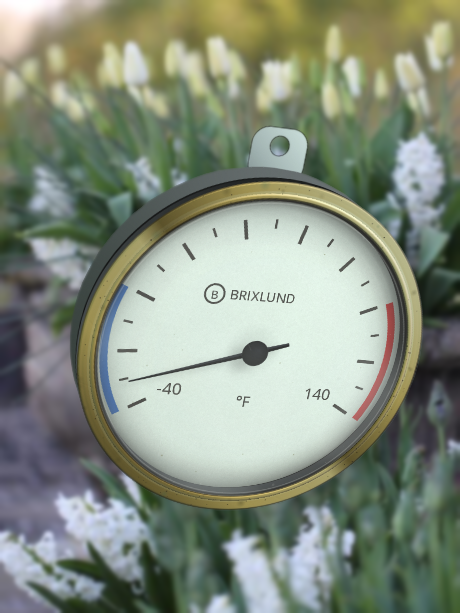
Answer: -30 °F
